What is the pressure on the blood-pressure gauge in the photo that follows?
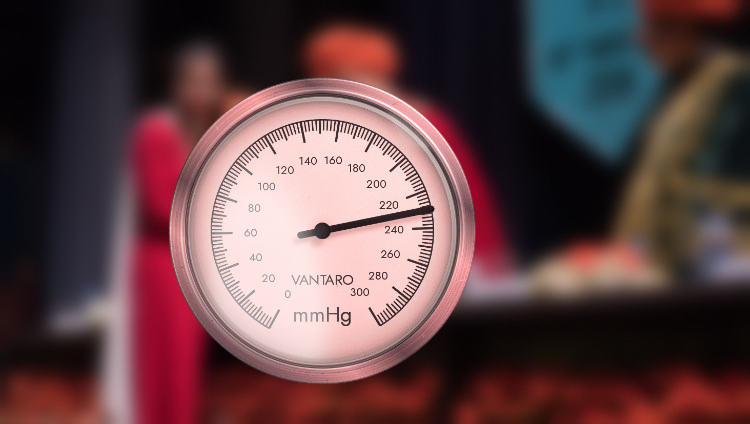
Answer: 230 mmHg
